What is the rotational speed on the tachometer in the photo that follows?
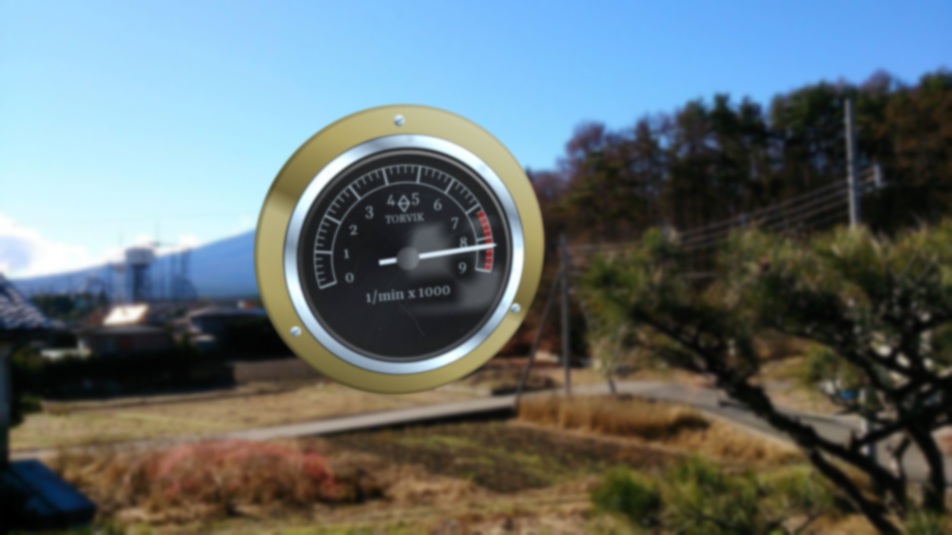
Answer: 8200 rpm
